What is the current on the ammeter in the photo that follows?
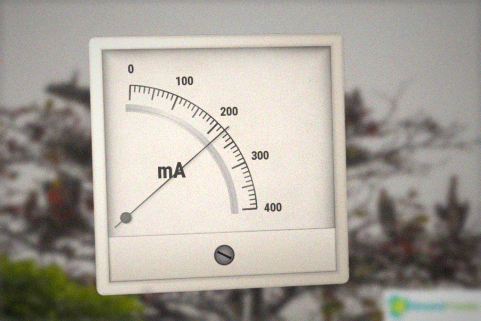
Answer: 220 mA
